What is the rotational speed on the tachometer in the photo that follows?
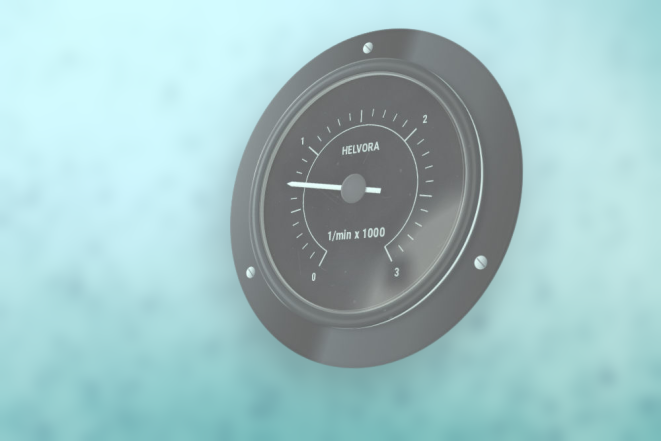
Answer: 700 rpm
